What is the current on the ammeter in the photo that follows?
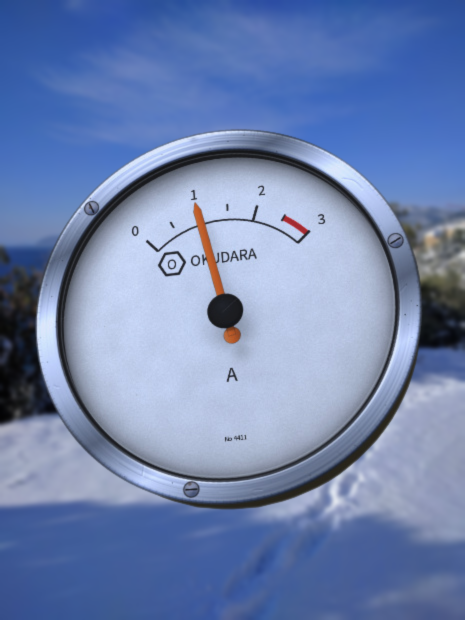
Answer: 1 A
